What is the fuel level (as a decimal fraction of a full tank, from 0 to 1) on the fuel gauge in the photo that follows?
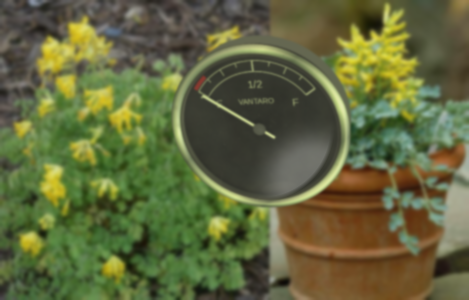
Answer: 0
